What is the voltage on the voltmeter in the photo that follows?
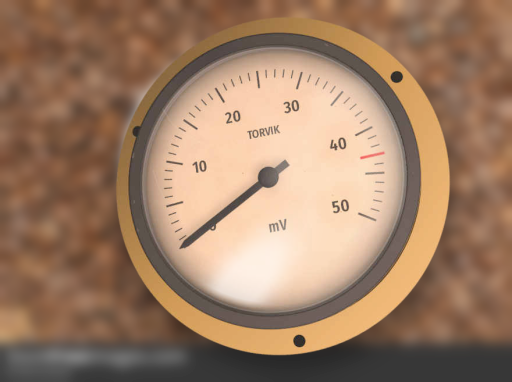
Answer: 0 mV
